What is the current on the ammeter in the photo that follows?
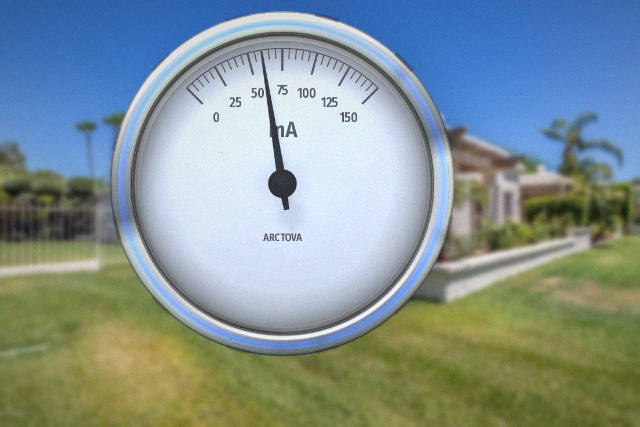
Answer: 60 mA
